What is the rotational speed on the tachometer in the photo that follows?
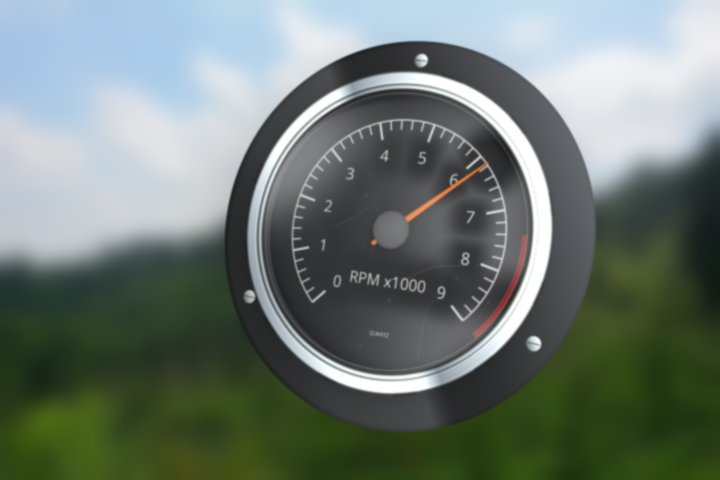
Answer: 6200 rpm
